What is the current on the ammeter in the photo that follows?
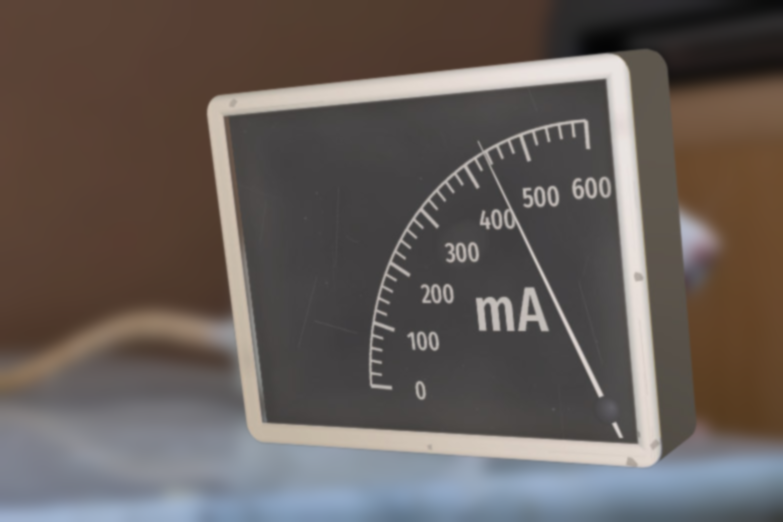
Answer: 440 mA
